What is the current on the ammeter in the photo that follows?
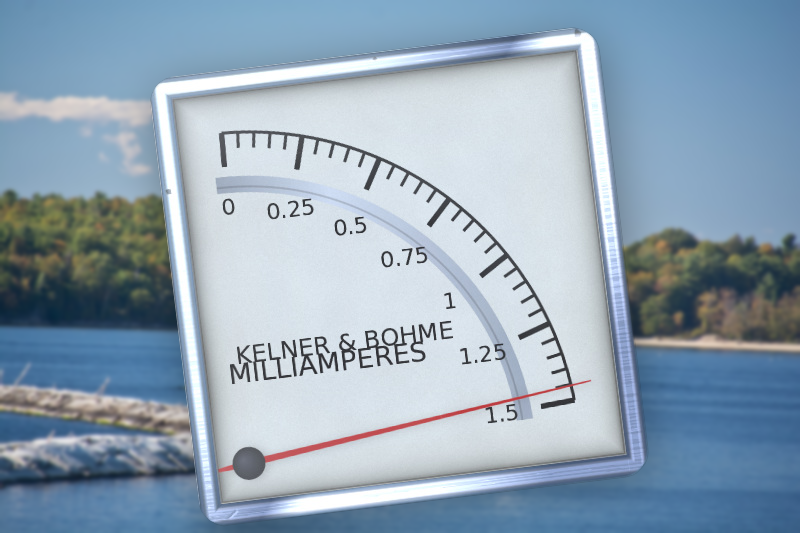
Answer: 1.45 mA
